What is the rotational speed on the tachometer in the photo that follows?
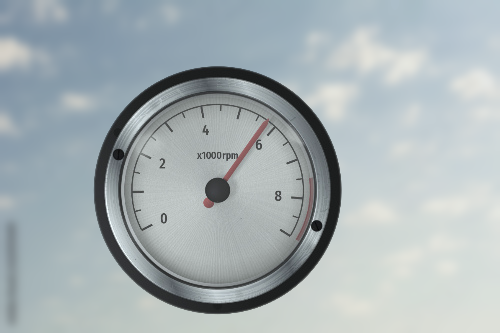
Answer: 5750 rpm
